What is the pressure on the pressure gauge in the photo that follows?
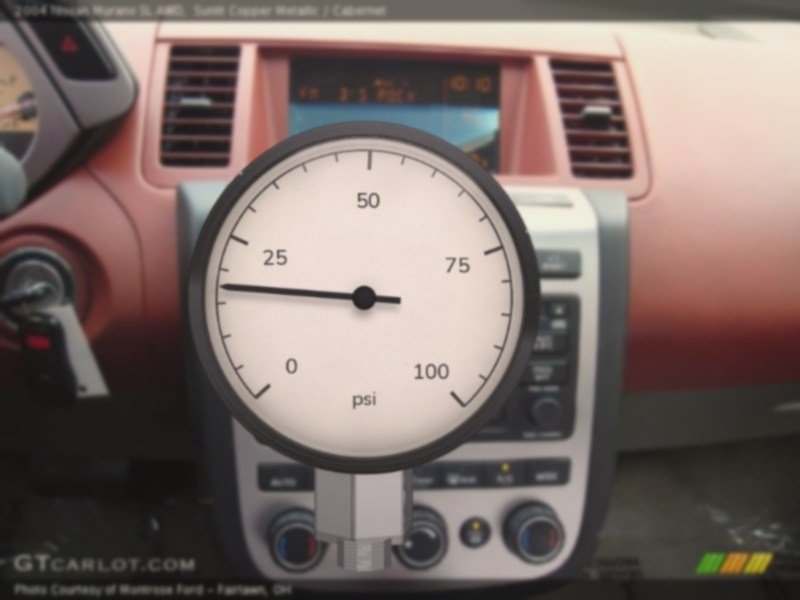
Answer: 17.5 psi
